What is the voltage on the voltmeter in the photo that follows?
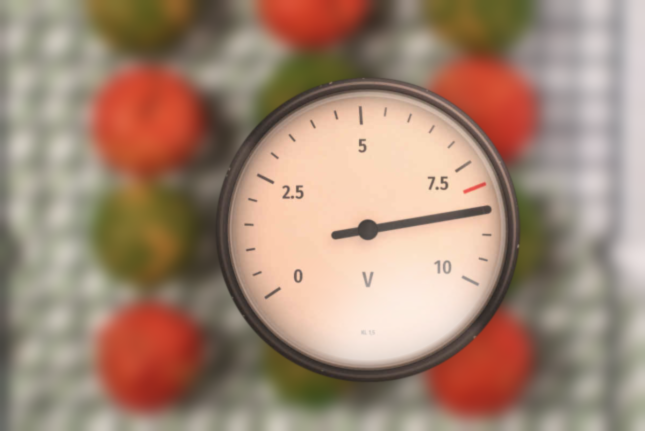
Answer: 8.5 V
